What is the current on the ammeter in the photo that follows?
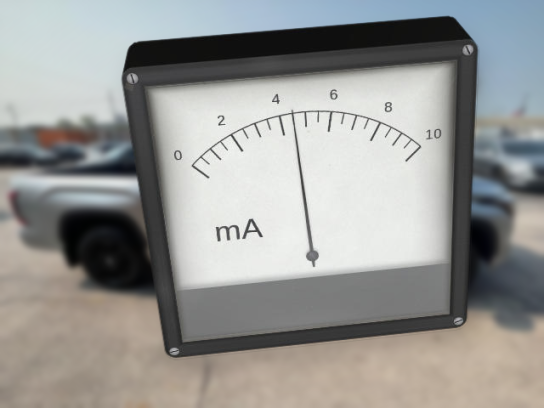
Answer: 4.5 mA
